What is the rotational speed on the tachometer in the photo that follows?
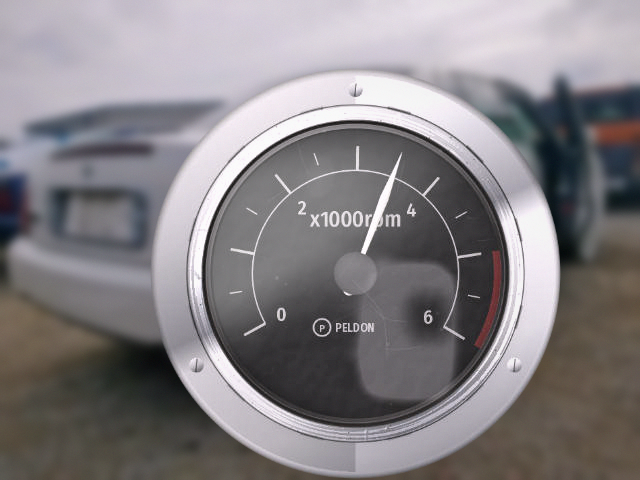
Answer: 3500 rpm
